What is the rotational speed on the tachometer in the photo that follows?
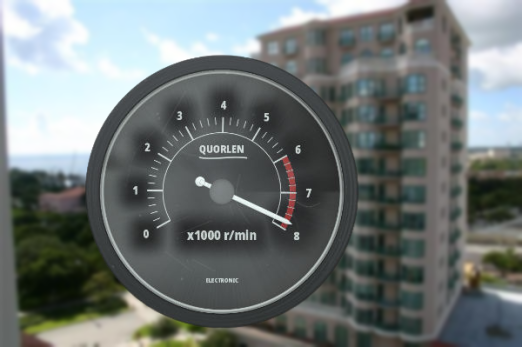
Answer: 7800 rpm
